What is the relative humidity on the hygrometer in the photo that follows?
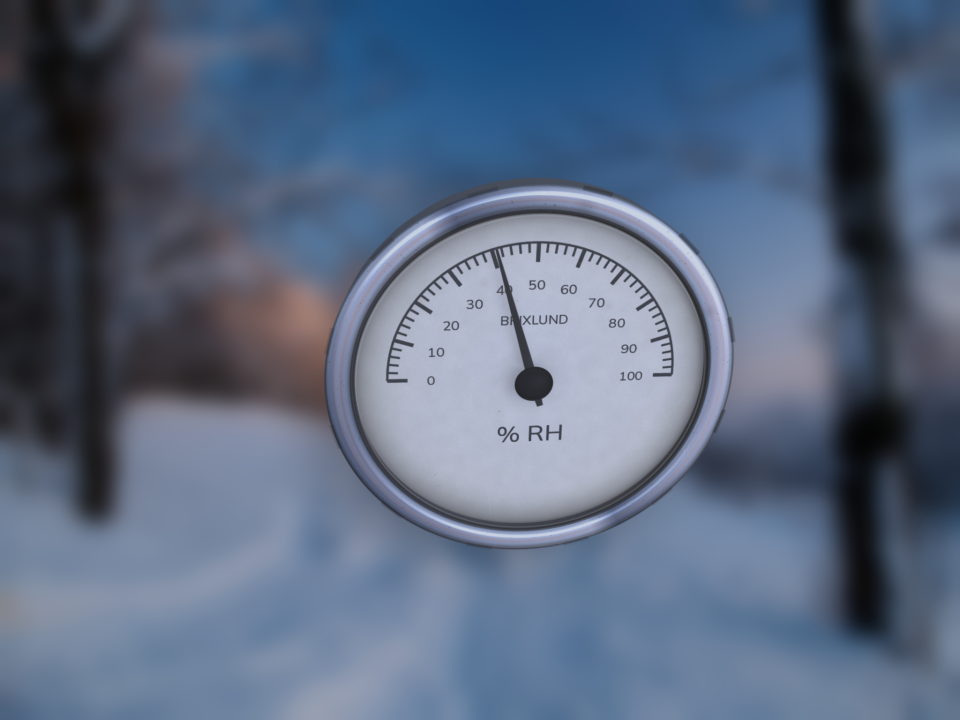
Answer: 41 %
